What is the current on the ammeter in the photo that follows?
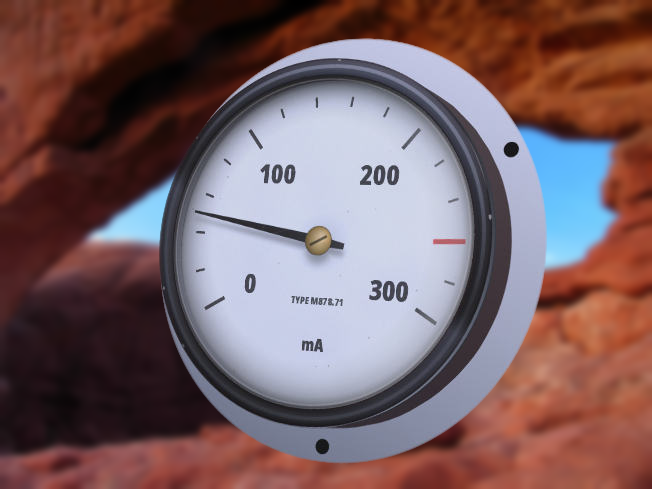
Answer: 50 mA
